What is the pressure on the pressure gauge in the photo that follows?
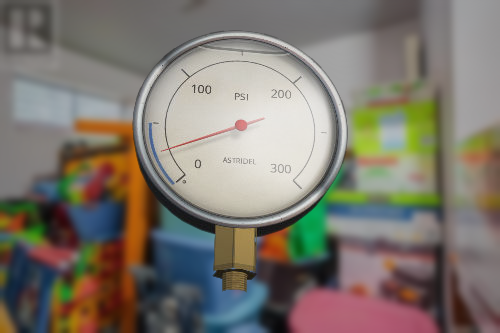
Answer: 25 psi
